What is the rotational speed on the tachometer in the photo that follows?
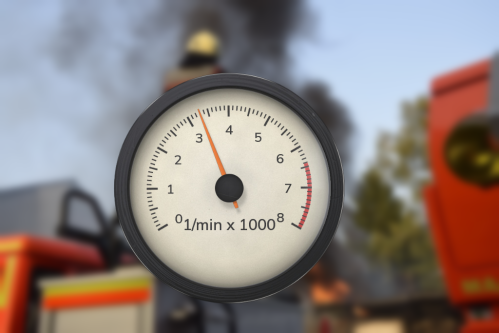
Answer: 3300 rpm
